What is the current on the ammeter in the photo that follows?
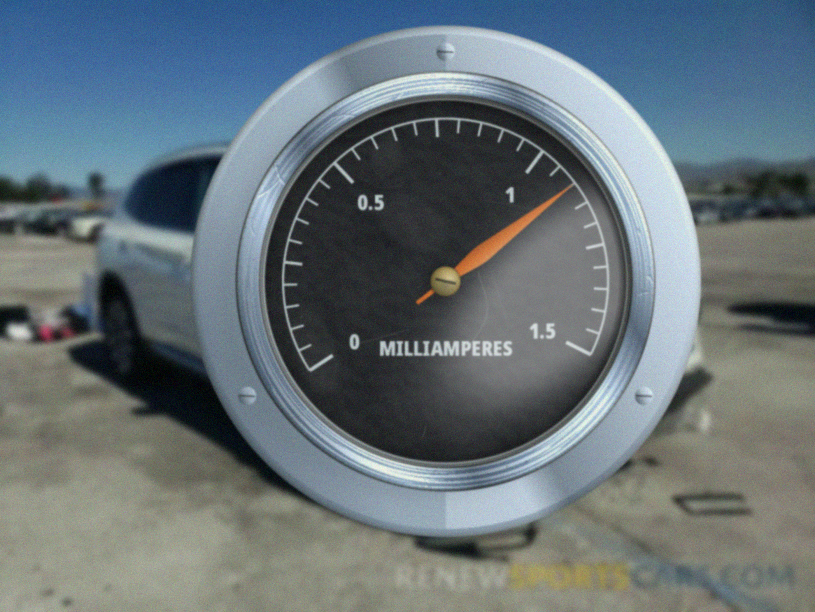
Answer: 1.1 mA
